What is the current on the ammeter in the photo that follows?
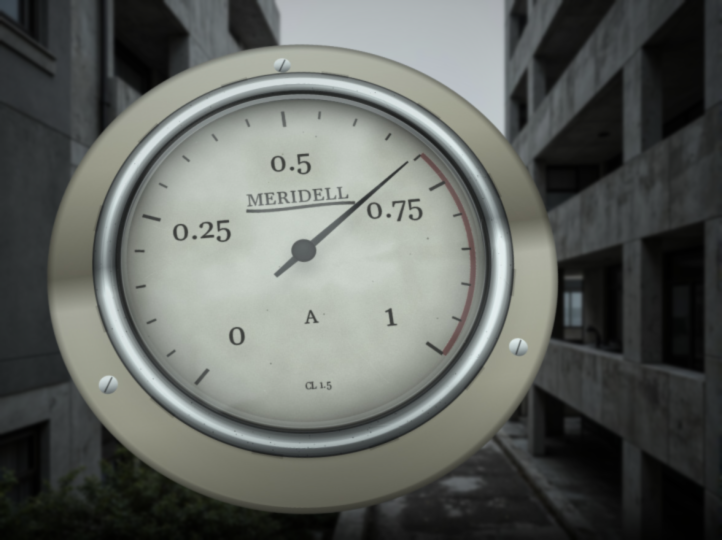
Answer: 0.7 A
